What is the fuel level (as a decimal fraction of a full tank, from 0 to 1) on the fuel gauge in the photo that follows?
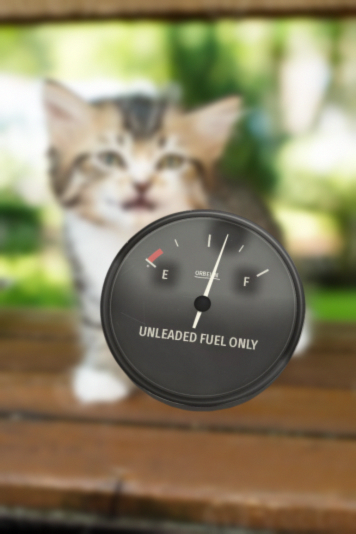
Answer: 0.625
